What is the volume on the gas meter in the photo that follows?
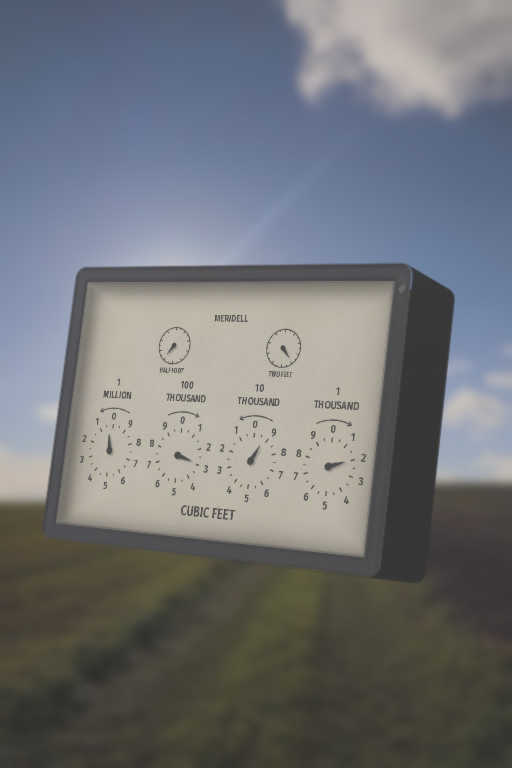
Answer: 29200 ft³
